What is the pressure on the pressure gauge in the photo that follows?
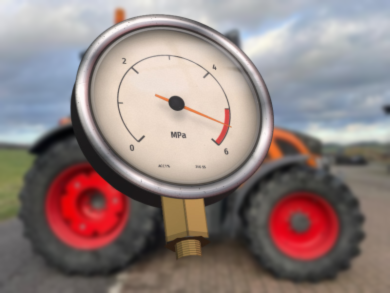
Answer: 5.5 MPa
